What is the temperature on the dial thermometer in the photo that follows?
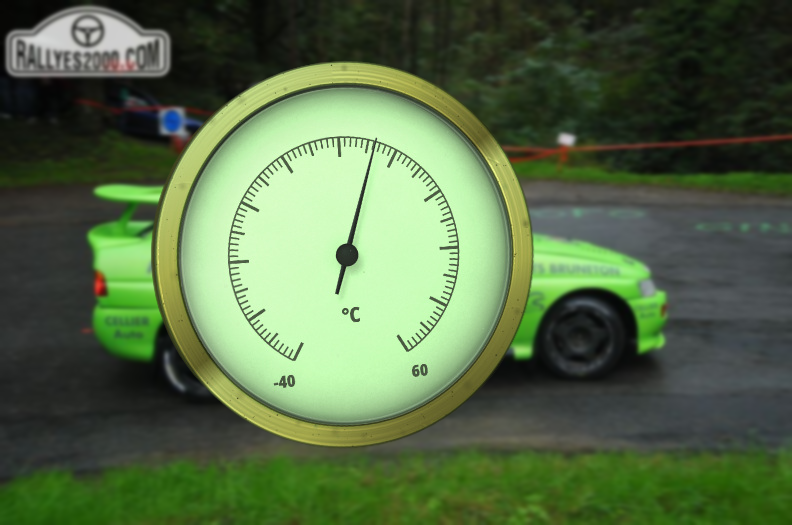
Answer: 16 °C
